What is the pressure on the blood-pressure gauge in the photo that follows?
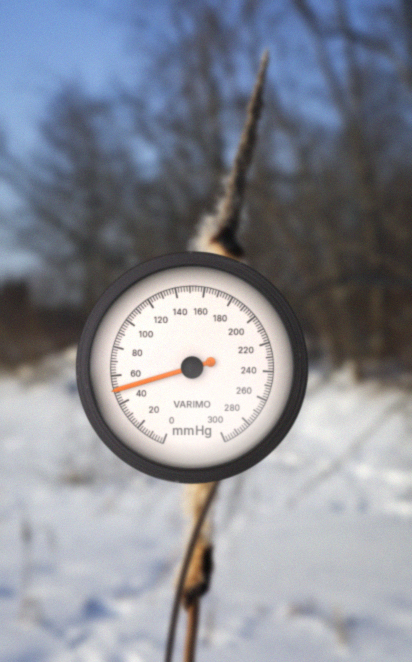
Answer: 50 mmHg
